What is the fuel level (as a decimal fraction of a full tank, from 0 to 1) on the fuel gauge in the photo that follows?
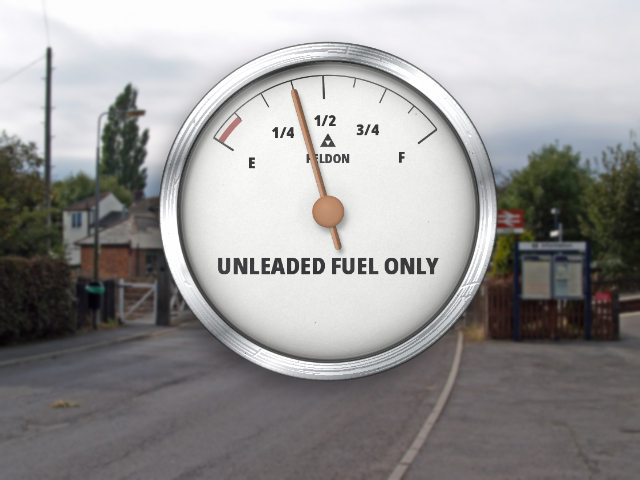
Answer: 0.375
